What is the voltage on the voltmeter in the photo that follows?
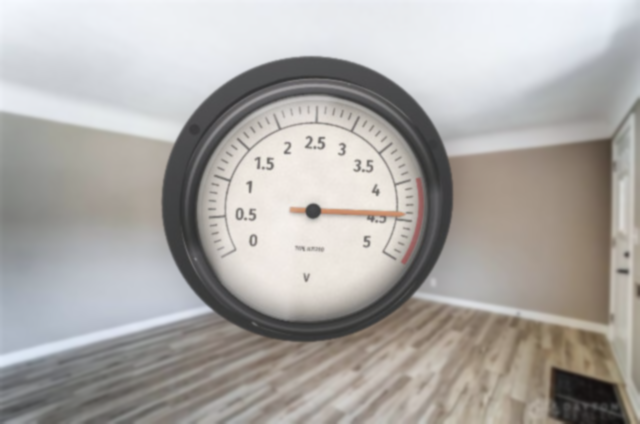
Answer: 4.4 V
